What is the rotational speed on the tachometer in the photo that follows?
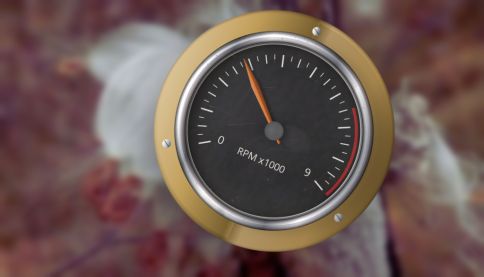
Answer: 2875 rpm
